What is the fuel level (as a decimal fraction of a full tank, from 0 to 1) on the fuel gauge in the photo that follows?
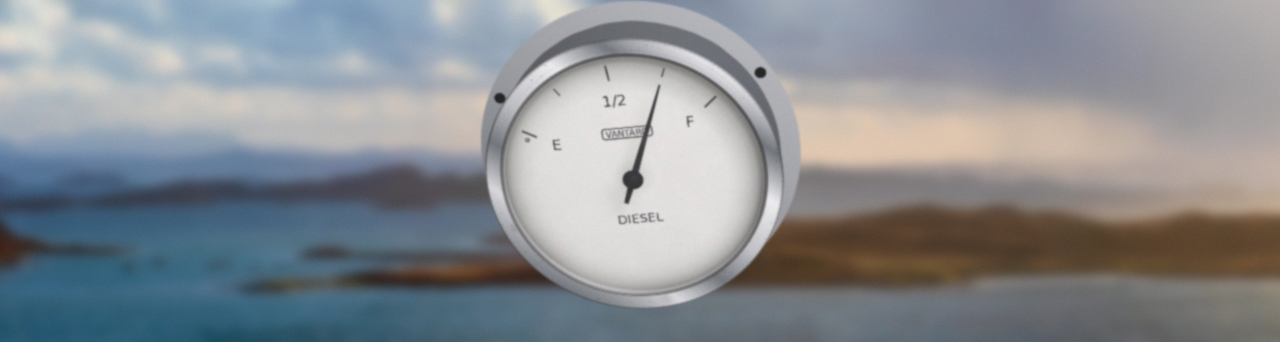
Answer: 0.75
